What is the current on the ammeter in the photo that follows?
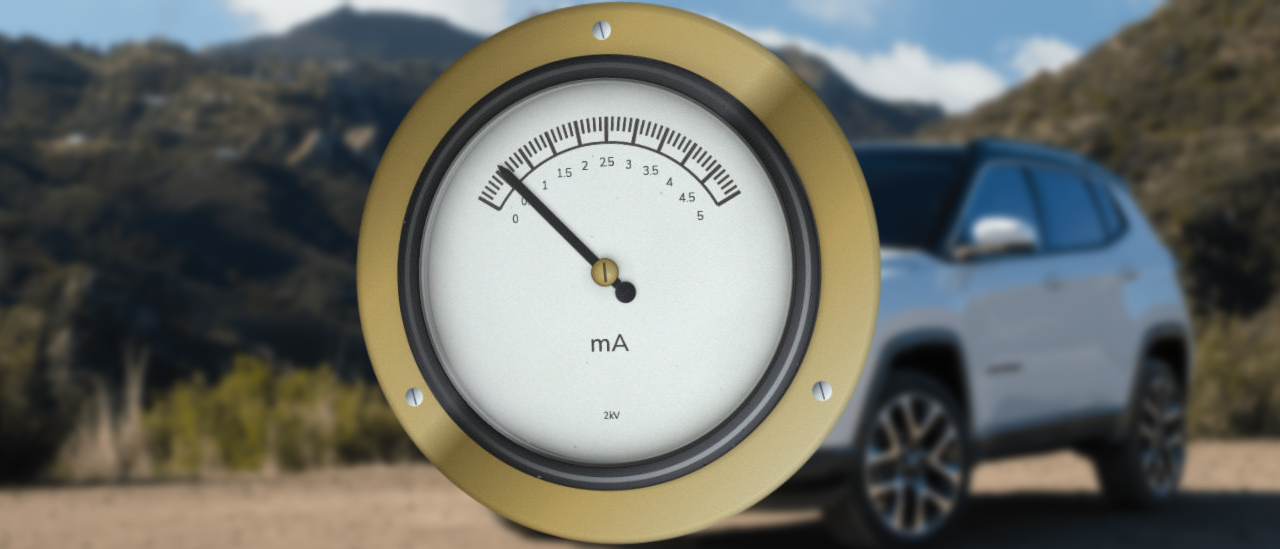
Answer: 0.6 mA
